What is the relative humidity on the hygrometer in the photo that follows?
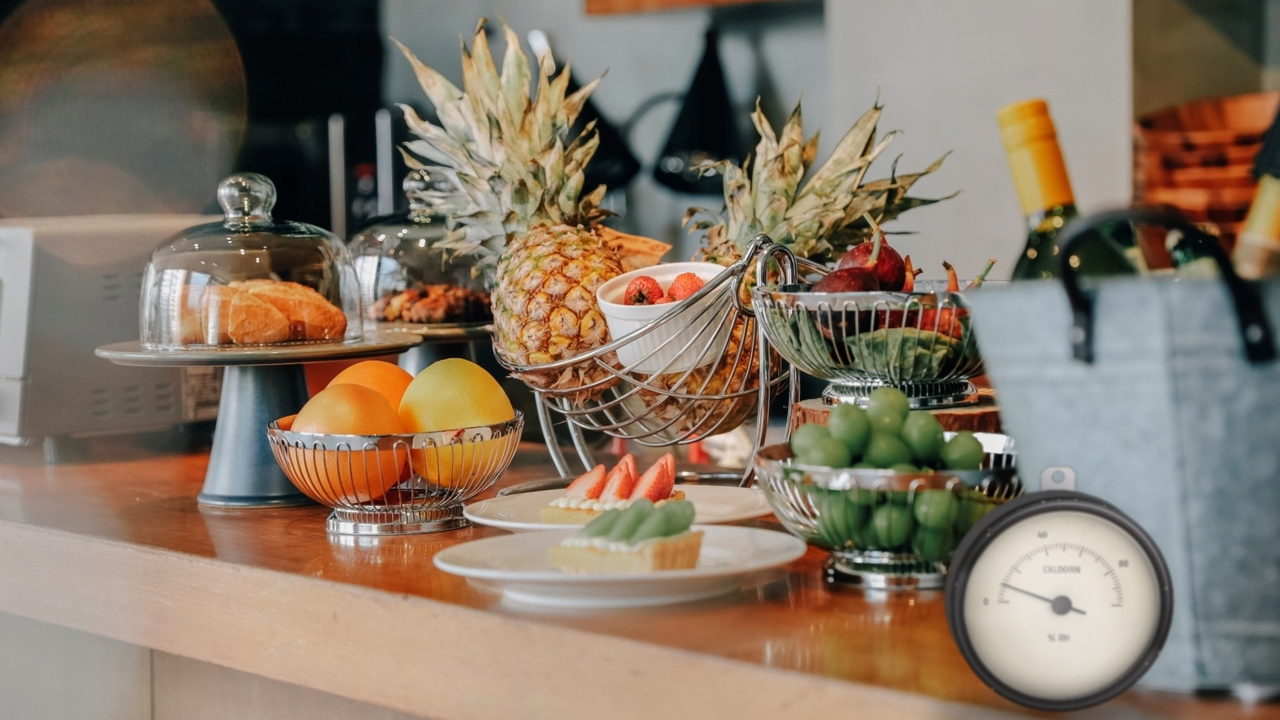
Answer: 10 %
